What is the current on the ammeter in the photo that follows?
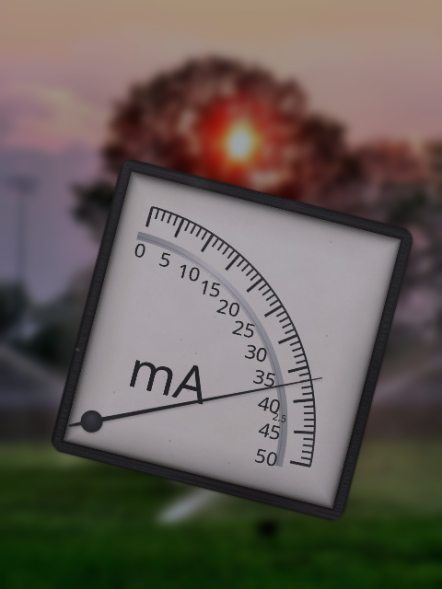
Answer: 37 mA
